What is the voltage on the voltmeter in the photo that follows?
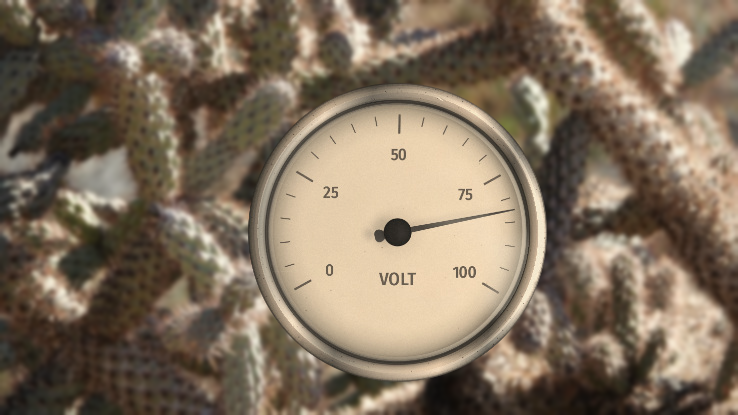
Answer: 82.5 V
